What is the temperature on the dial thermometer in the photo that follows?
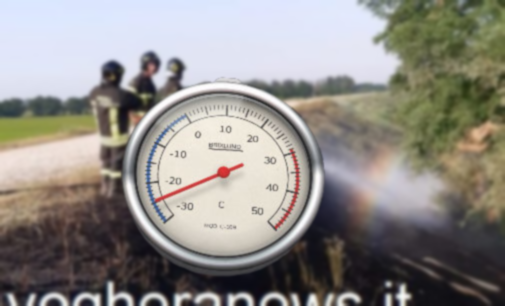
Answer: -25 °C
